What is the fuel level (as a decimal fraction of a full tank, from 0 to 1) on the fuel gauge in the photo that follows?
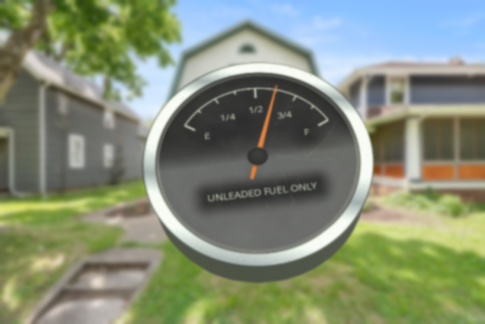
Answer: 0.625
